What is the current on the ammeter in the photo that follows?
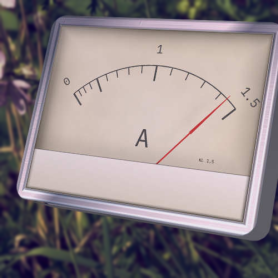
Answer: 1.45 A
